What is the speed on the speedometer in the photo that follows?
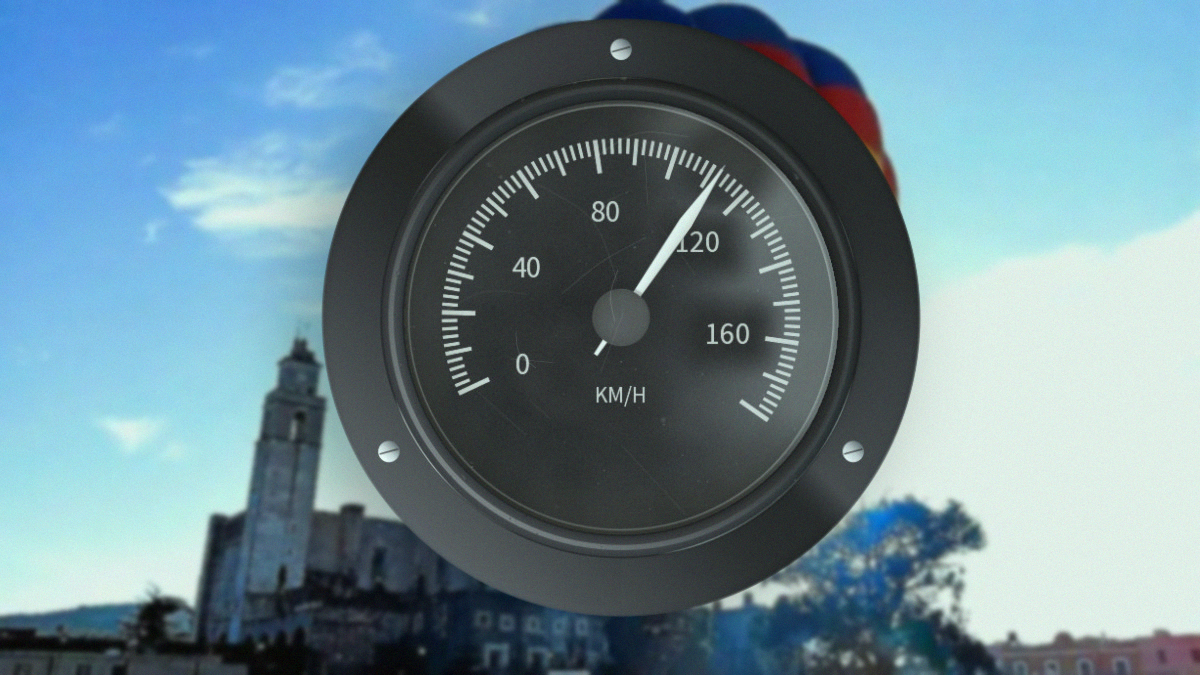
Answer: 112 km/h
